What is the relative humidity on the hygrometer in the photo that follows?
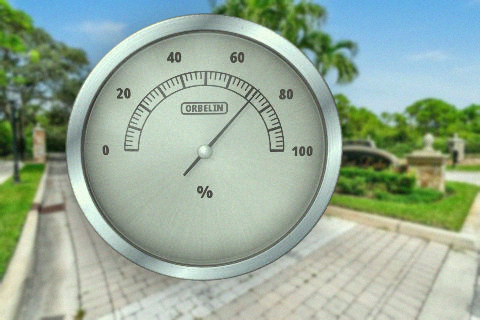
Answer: 72 %
